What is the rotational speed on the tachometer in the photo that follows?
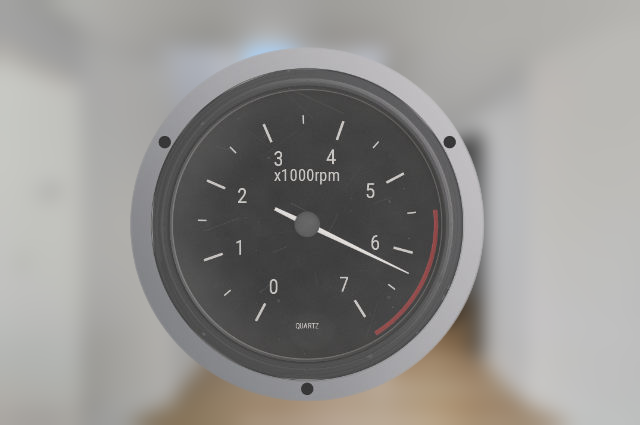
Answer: 6250 rpm
